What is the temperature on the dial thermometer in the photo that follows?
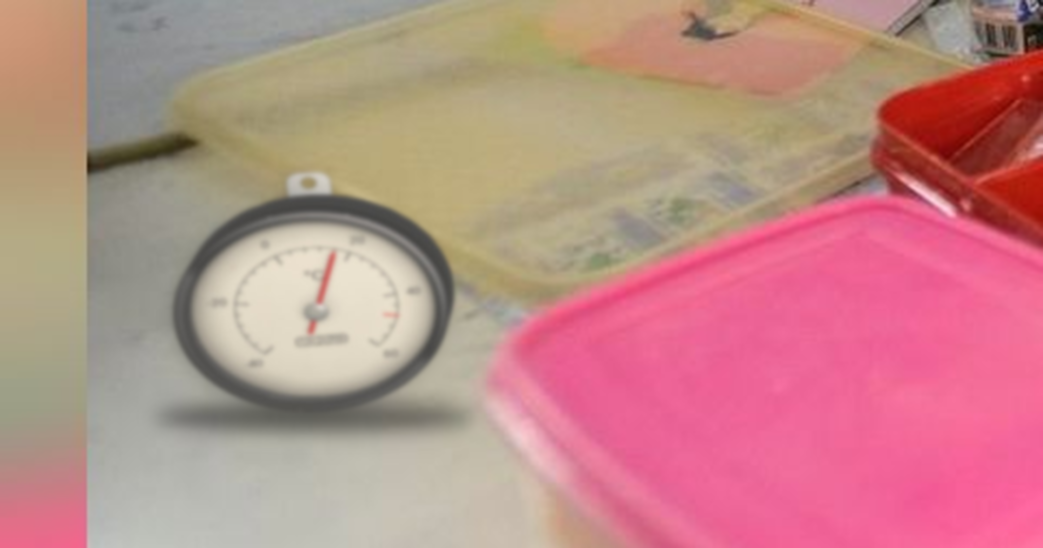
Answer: 16 °C
